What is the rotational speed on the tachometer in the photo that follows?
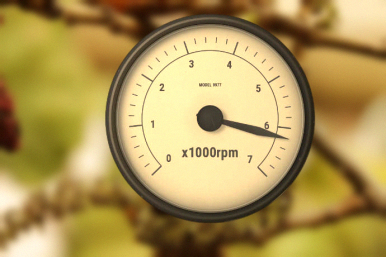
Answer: 6200 rpm
